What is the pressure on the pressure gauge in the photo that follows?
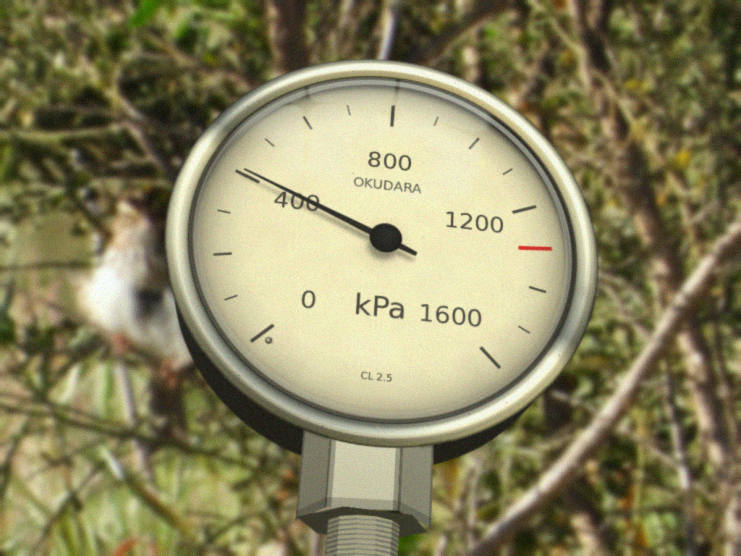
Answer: 400 kPa
